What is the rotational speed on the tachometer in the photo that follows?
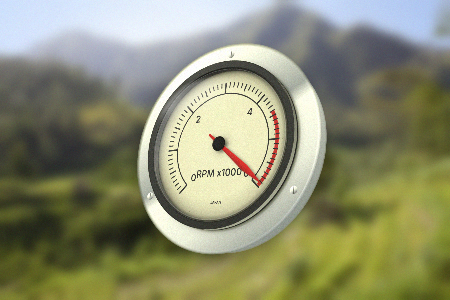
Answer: 5900 rpm
